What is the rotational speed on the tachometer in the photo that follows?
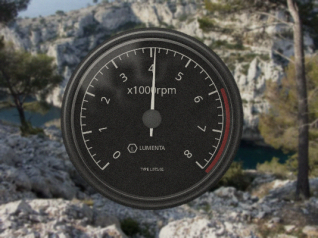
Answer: 4100 rpm
